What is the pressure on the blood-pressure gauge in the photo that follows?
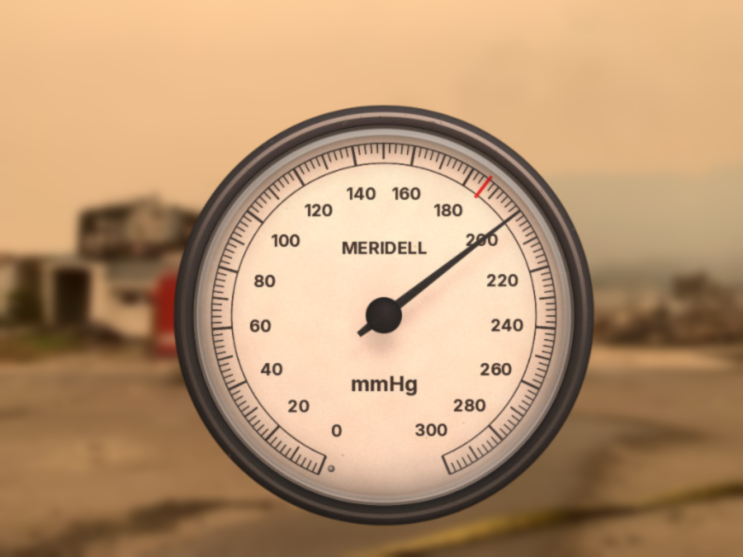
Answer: 200 mmHg
